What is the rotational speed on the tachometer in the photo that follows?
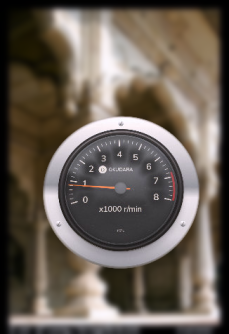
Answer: 800 rpm
